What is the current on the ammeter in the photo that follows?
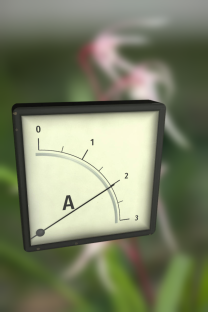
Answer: 2 A
